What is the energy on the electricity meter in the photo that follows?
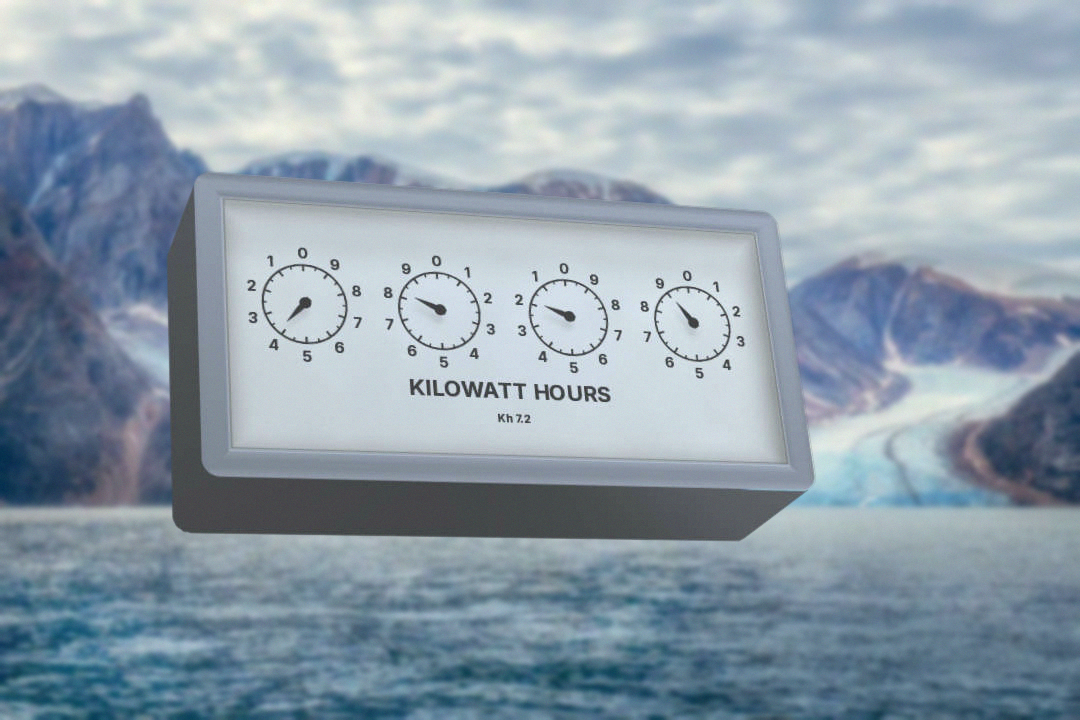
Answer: 3819 kWh
